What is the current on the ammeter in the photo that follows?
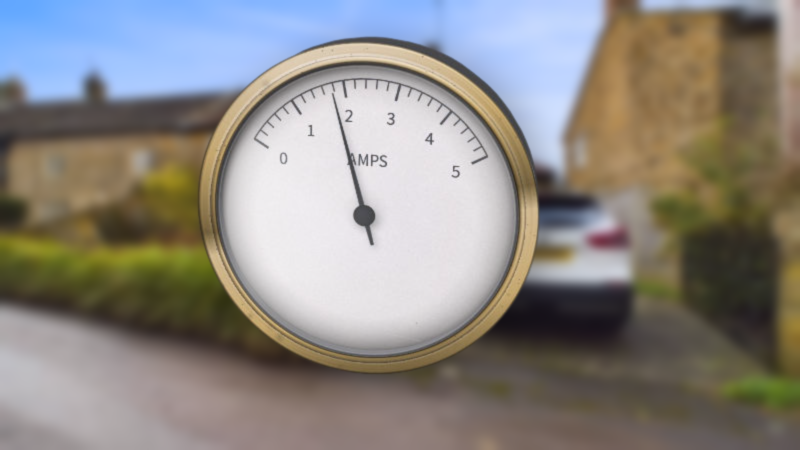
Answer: 1.8 A
